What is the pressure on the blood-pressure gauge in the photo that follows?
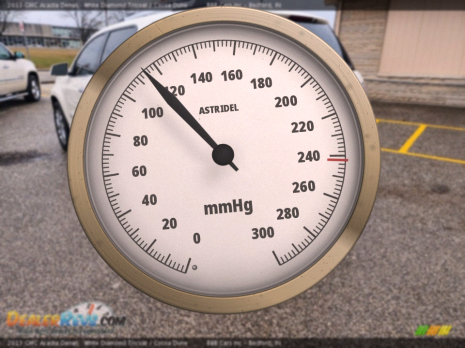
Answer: 114 mmHg
